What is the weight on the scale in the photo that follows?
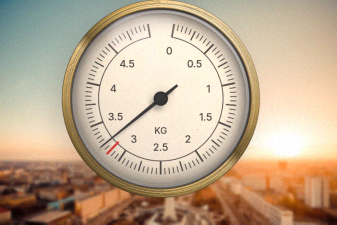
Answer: 3.25 kg
